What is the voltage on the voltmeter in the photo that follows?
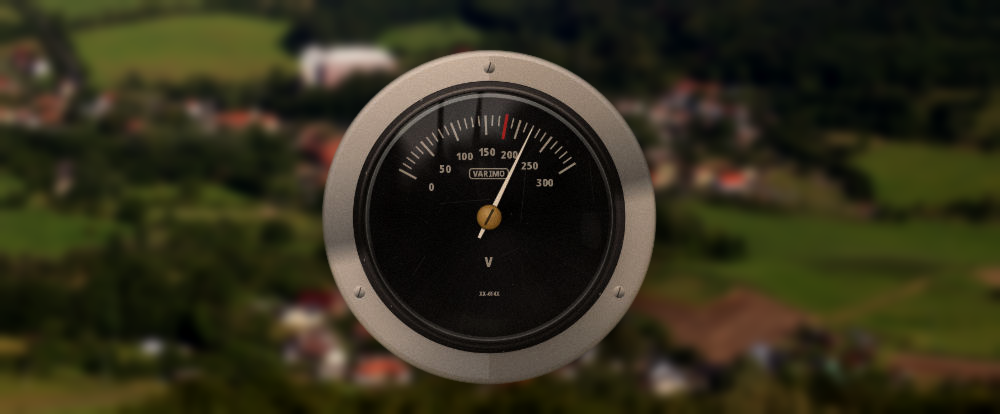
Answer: 220 V
